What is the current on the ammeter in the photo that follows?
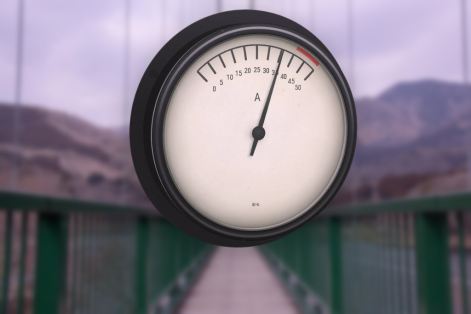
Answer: 35 A
